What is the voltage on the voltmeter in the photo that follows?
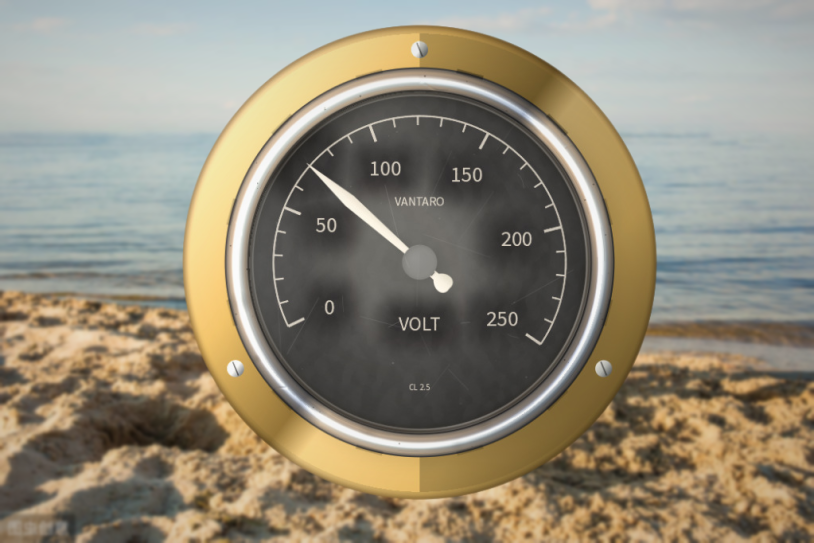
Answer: 70 V
